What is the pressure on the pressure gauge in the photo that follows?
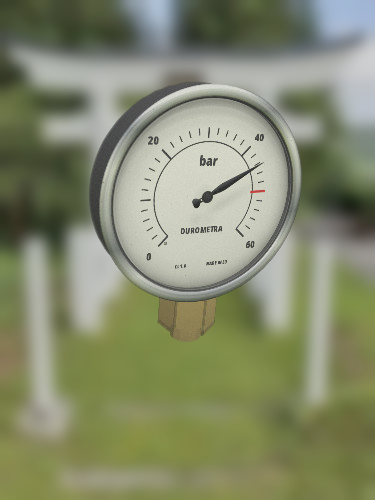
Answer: 44 bar
